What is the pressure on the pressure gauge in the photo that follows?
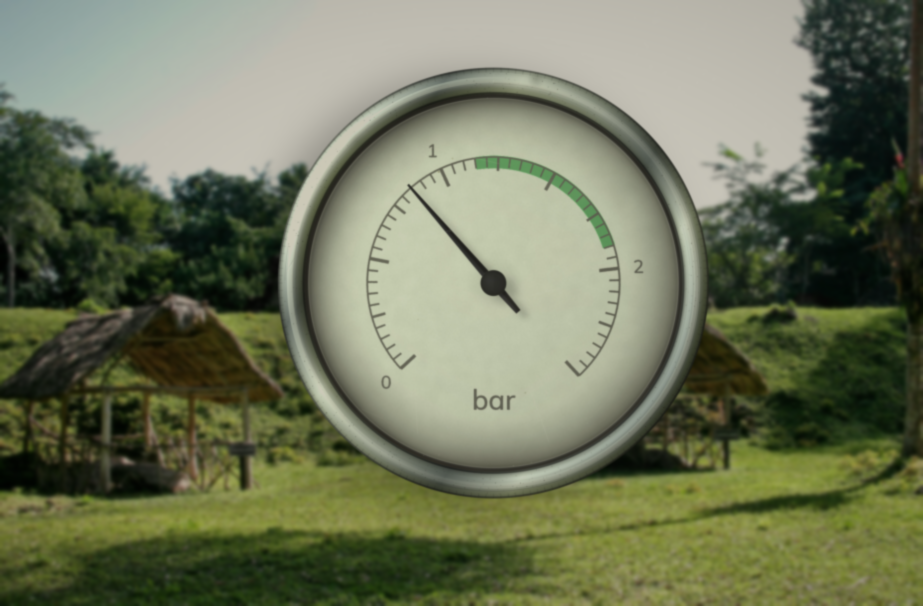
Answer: 0.85 bar
